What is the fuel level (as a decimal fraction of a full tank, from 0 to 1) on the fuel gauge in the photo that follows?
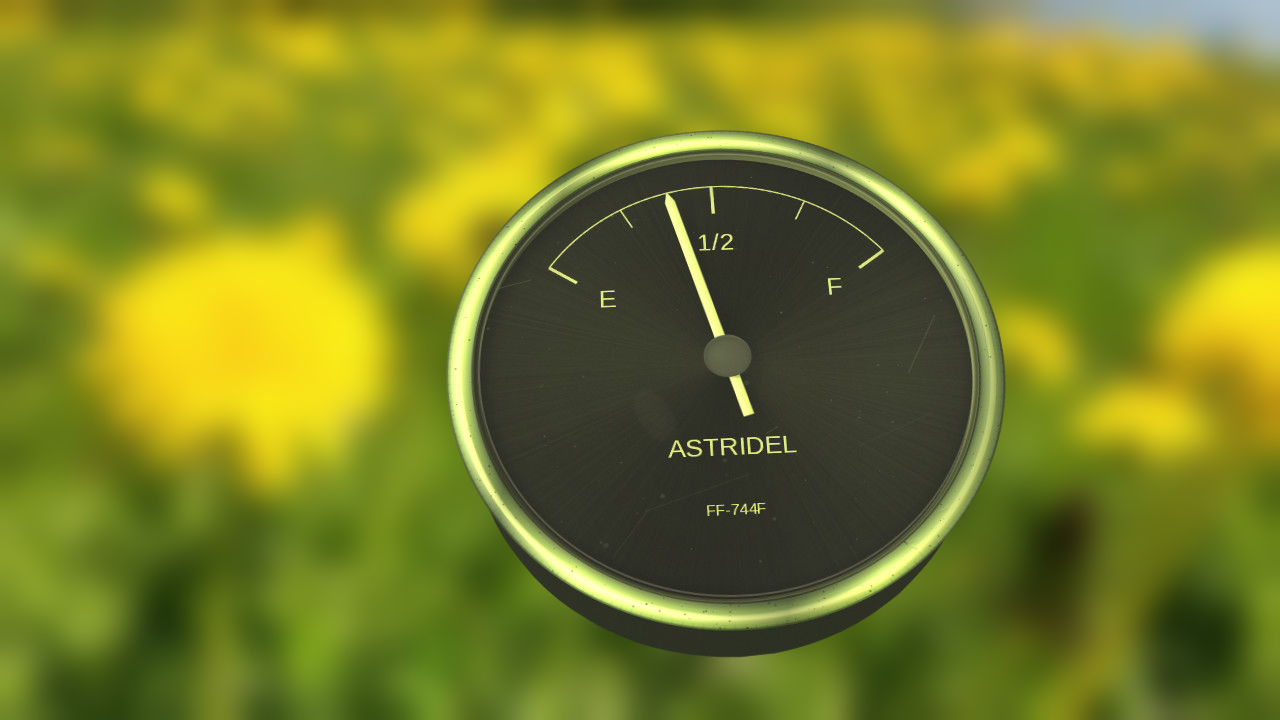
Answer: 0.375
